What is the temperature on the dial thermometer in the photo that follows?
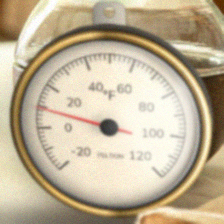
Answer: 10 °F
